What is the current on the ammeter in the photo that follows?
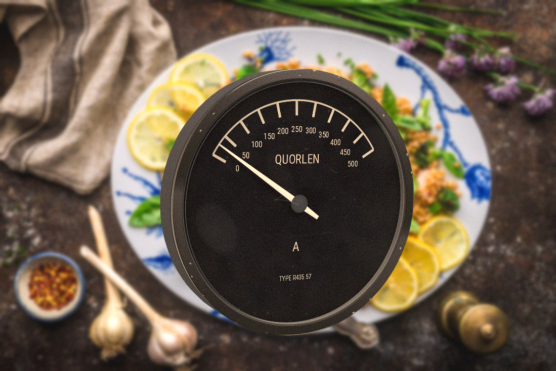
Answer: 25 A
